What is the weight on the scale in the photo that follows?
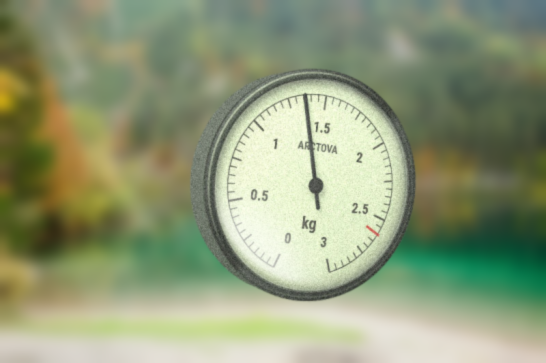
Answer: 1.35 kg
